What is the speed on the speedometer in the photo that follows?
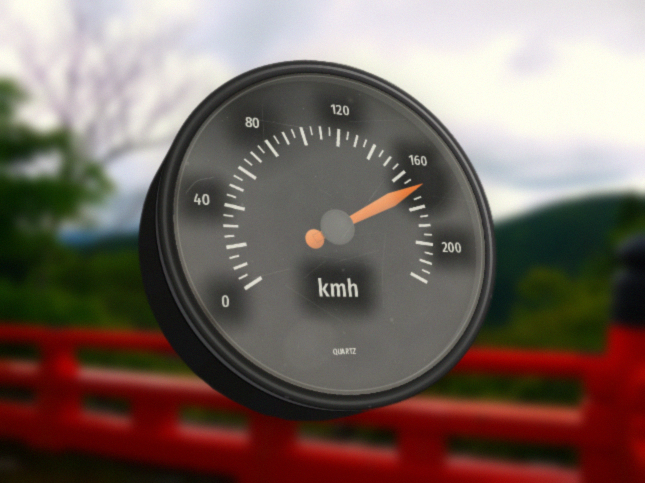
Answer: 170 km/h
